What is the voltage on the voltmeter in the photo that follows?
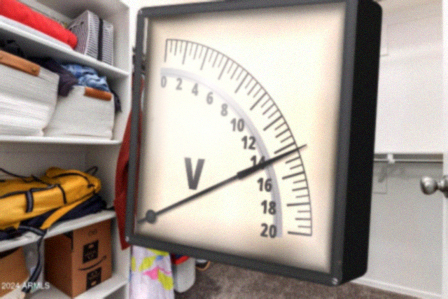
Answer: 14.5 V
